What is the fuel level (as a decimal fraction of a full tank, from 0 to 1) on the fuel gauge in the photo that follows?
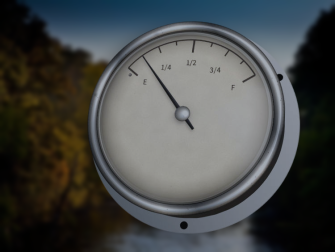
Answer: 0.125
